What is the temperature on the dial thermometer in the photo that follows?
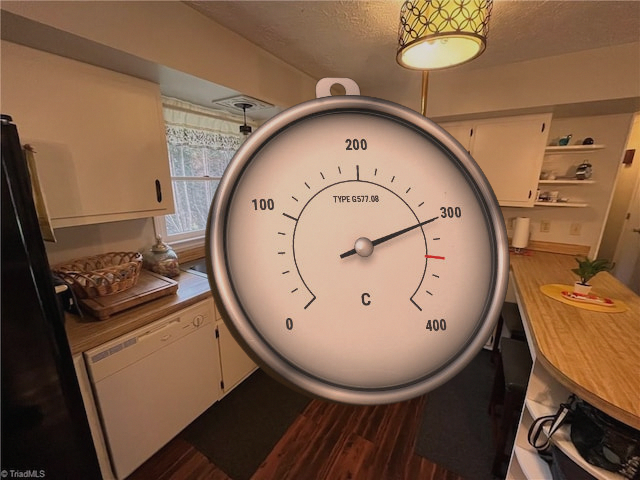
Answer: 300 °C
